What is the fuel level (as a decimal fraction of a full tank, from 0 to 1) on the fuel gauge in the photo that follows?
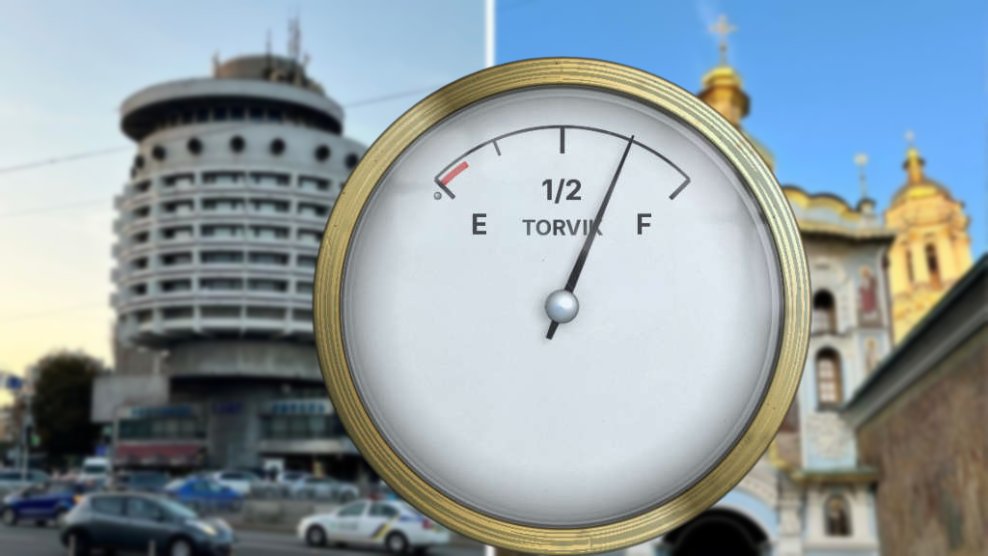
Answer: 0.75
